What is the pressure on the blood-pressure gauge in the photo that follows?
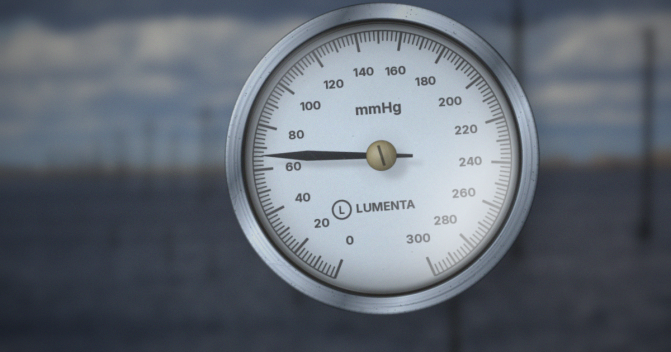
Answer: 66 mmHg
